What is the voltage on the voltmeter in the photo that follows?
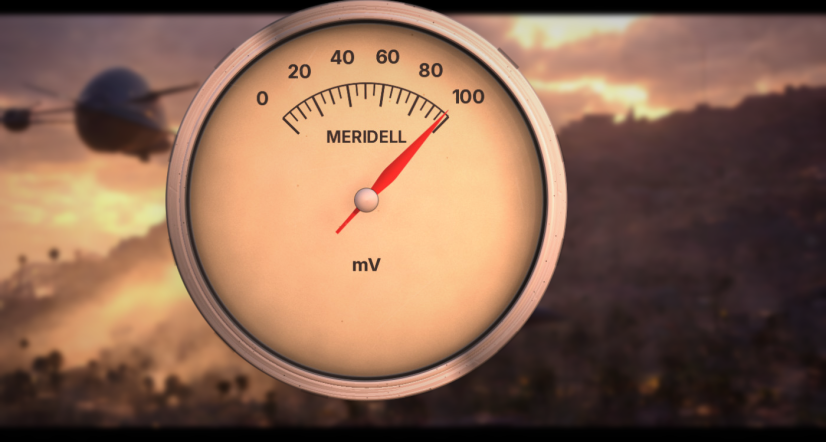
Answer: 97.5 mV
